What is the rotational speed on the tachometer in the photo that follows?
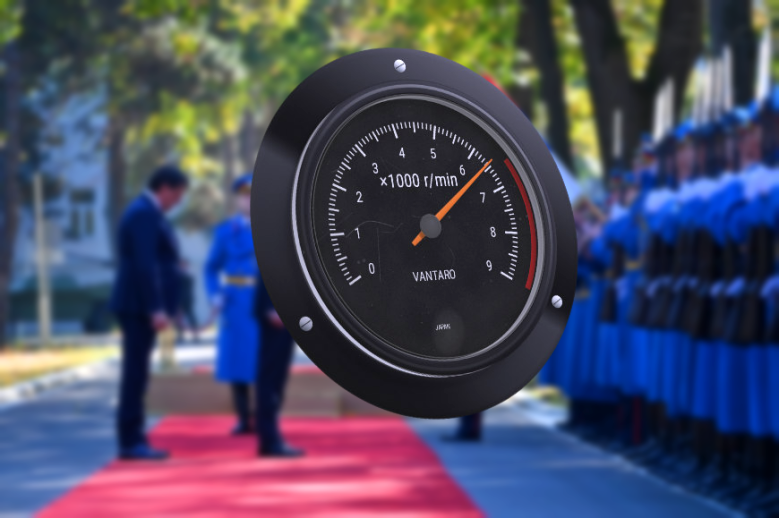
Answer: 6400 rpm
